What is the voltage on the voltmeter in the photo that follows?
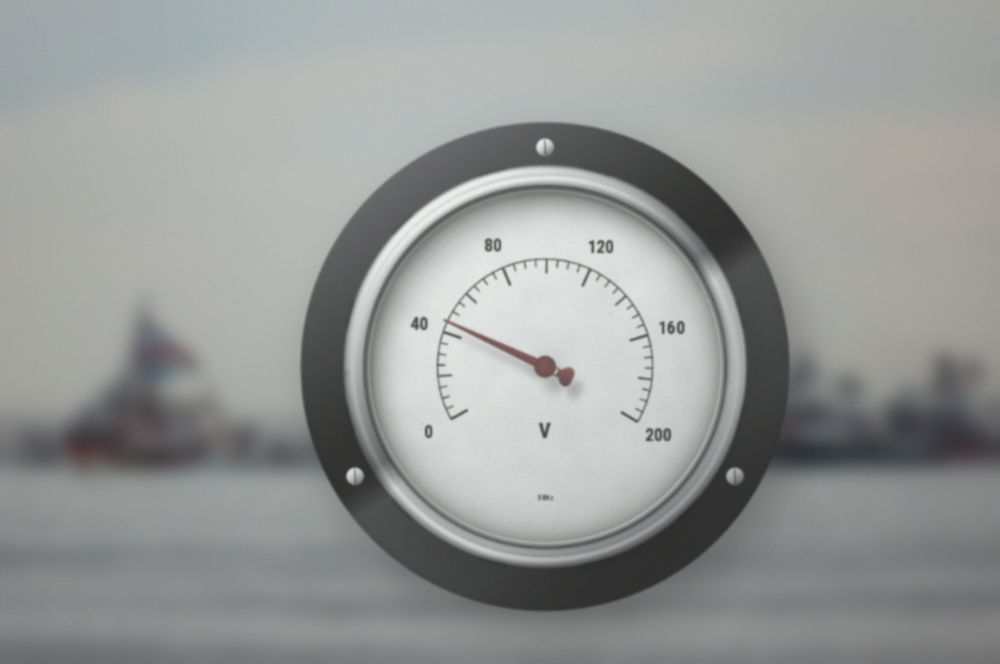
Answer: 45 V
